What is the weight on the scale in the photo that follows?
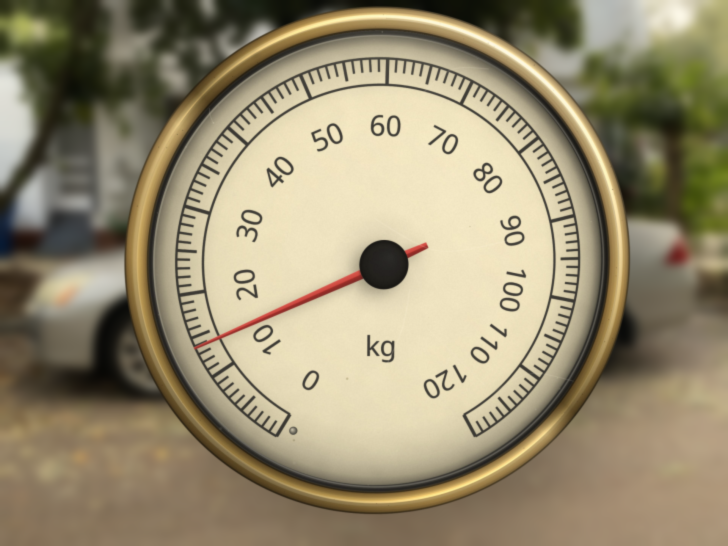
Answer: 14 kg
